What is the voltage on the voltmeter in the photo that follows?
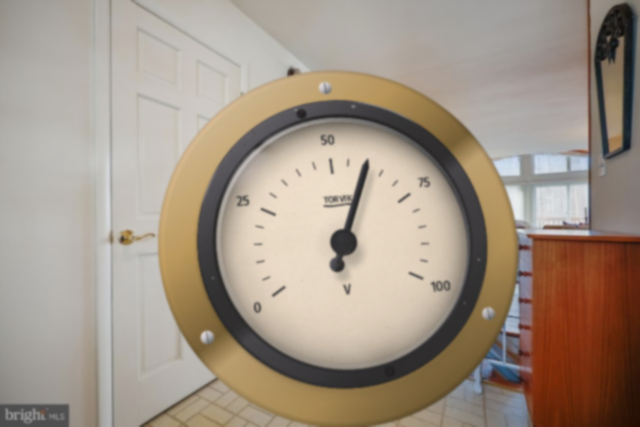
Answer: 60 V
